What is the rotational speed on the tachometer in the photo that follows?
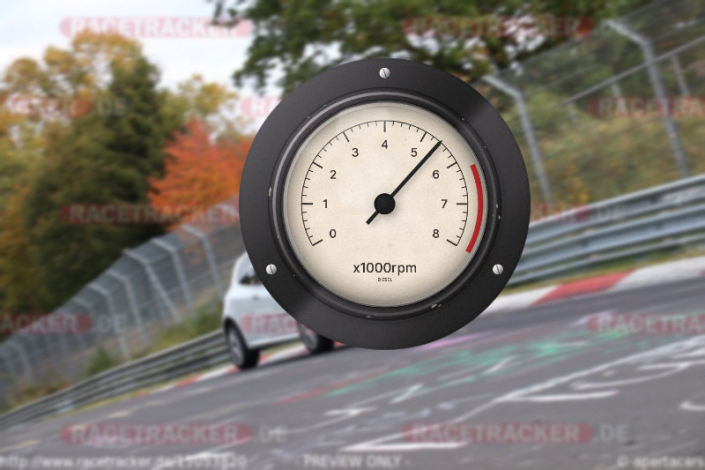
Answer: 5400 rpm
